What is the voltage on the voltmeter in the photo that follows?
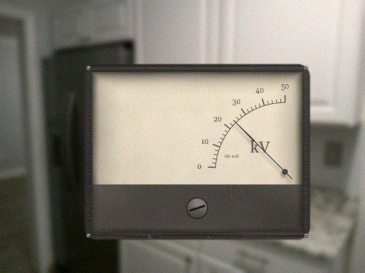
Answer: 24 kV
